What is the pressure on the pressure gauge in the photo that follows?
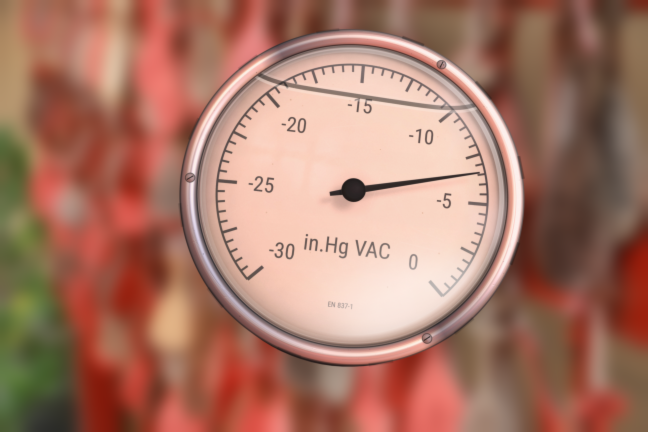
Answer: -6.5 inHg
